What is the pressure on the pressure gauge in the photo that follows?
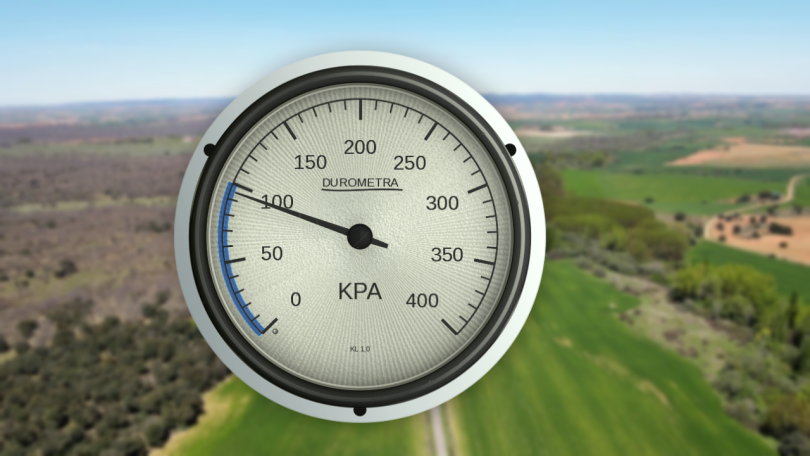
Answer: 95 kPa
